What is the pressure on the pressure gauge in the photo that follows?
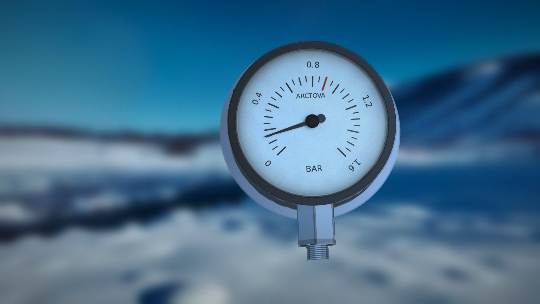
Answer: 0.15 bar
